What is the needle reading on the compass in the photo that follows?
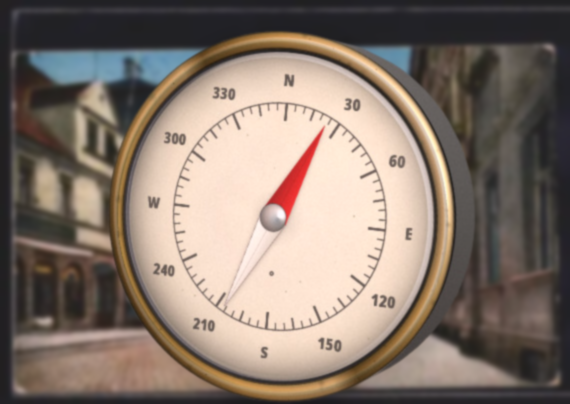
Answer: 25 °
